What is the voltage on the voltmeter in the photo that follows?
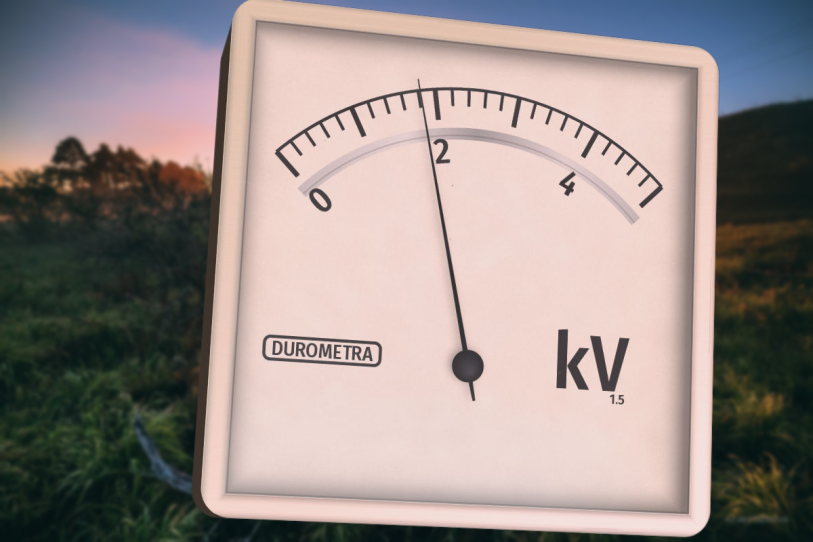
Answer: 1.8 kV
